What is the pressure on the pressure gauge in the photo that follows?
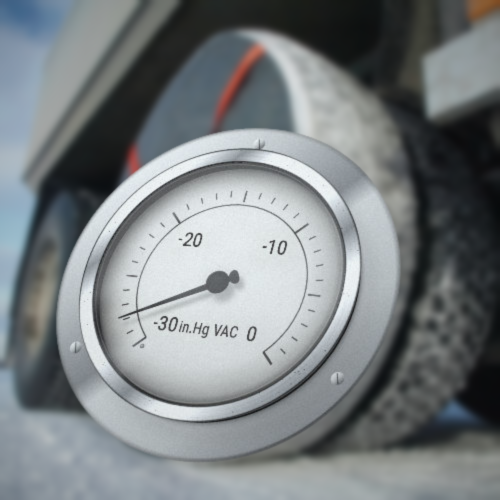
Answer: -28 inHg
